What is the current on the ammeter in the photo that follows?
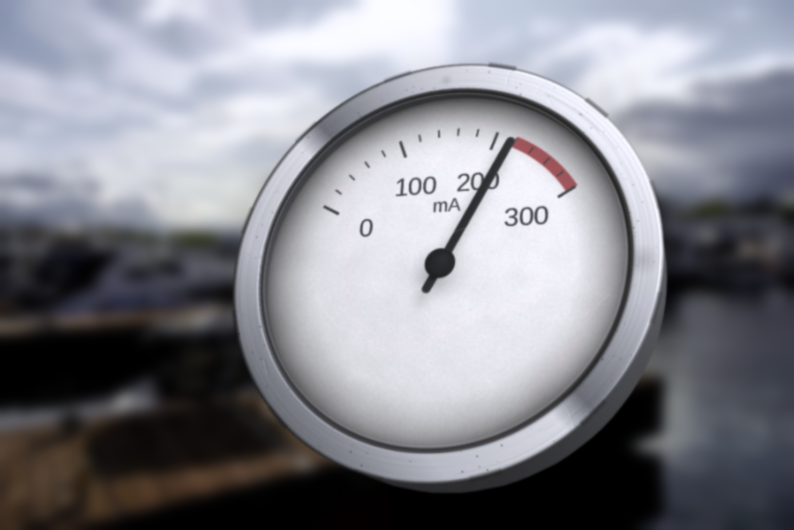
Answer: 220 mA
